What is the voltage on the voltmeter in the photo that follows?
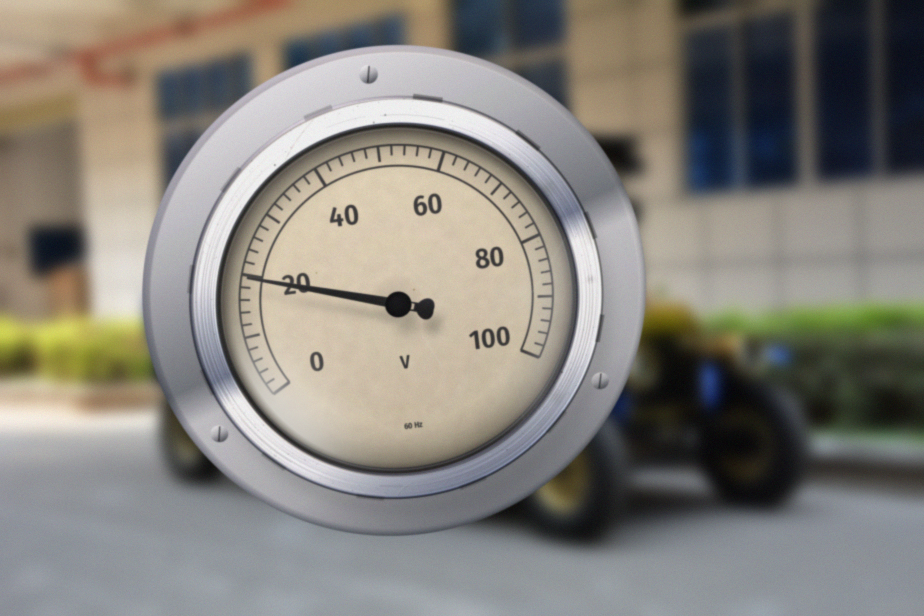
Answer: 20 V
